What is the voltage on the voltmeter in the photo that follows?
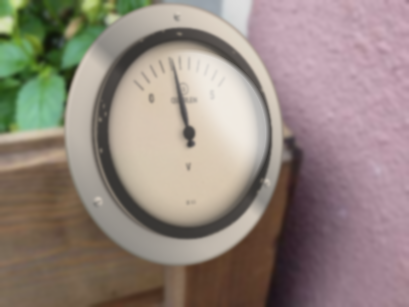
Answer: 2 V
